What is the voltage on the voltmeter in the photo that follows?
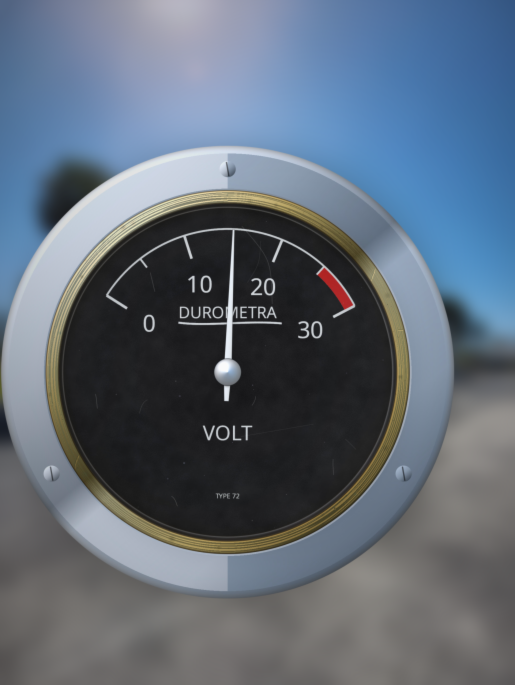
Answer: 15 V
